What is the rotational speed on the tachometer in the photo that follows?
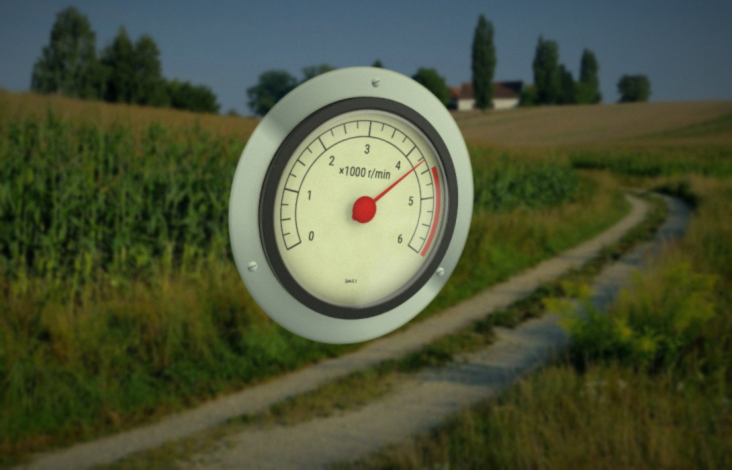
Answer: 4250 rpm
